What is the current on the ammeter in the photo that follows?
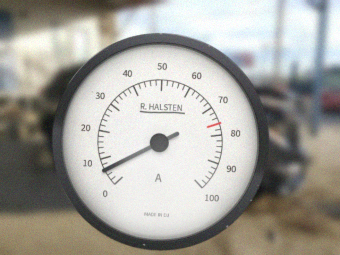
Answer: 6 A
